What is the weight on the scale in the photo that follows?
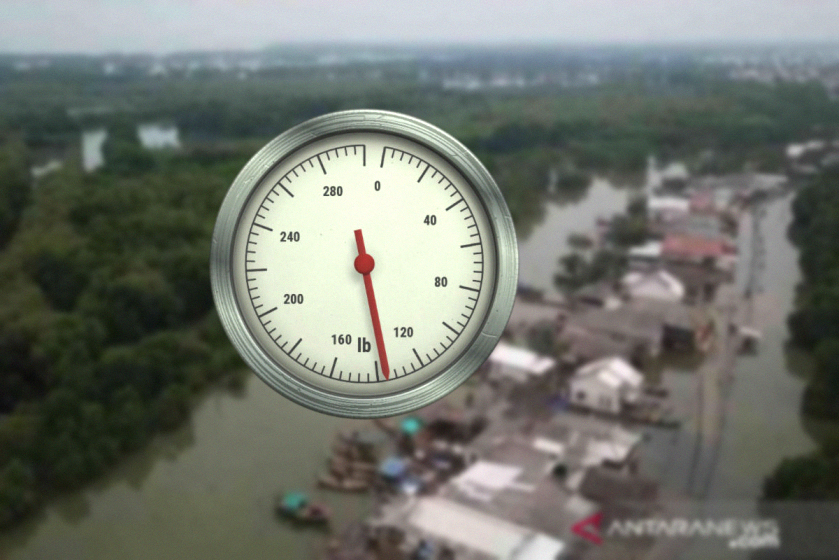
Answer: 136 lb
